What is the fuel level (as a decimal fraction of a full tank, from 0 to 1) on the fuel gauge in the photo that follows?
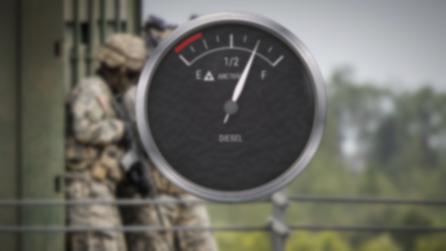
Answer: 0.75
